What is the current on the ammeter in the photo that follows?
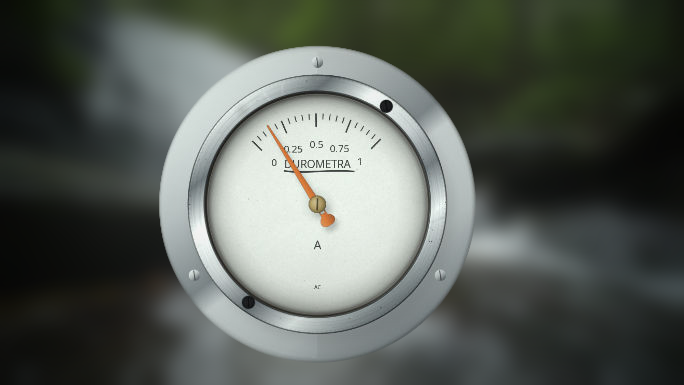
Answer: 0.15 A
